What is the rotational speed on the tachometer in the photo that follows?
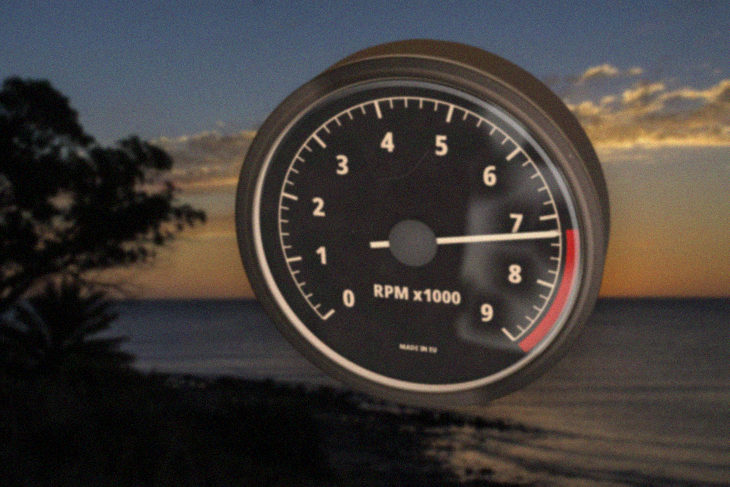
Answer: 7200 rpm
